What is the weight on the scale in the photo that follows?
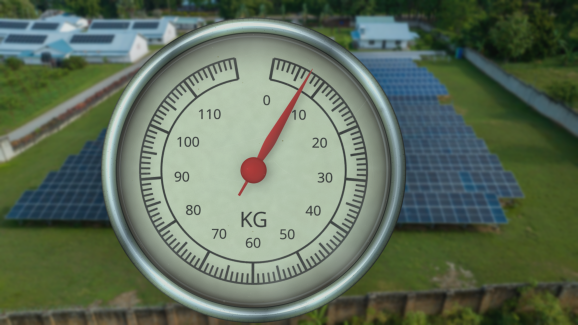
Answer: 7 kg
